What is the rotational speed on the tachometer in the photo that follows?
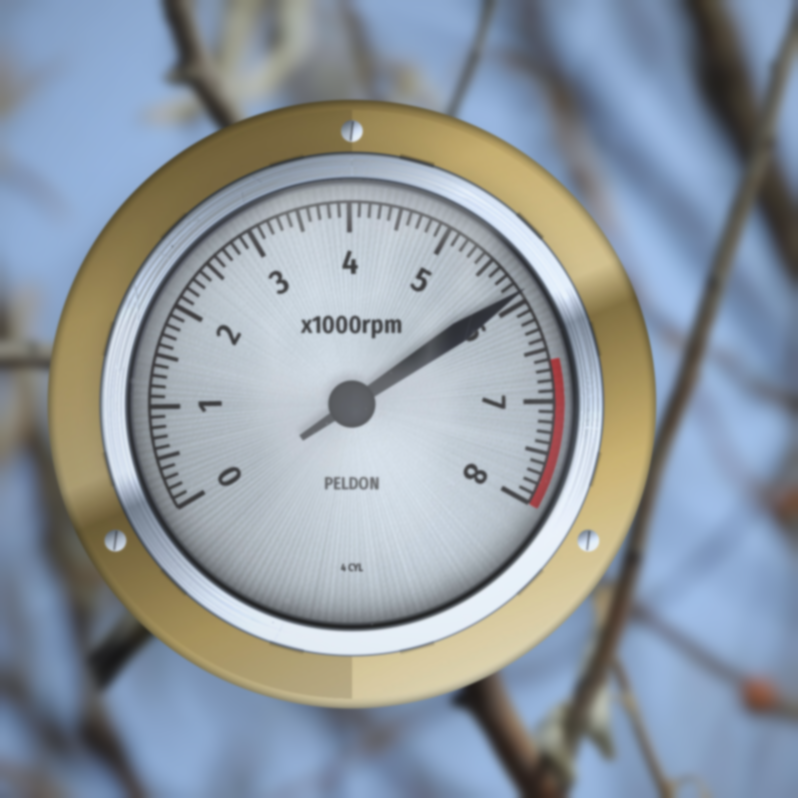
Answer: 5900 rpm
